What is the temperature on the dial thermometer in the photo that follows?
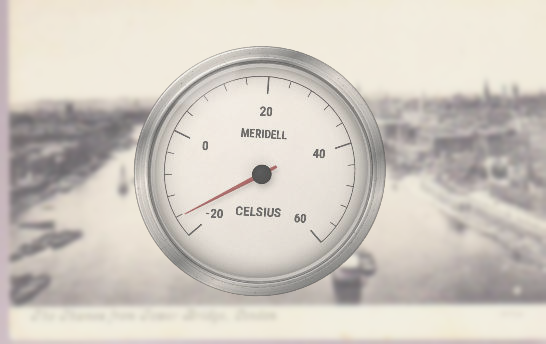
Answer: -16 °C
